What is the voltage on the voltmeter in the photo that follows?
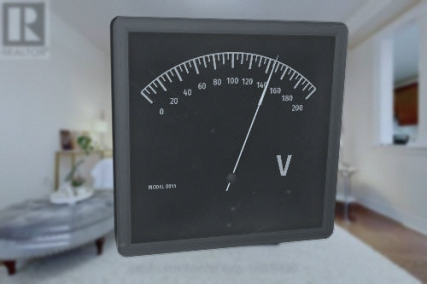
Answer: 145 V
